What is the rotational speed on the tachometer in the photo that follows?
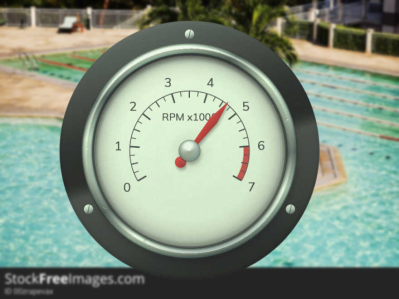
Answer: 4625 rpm
